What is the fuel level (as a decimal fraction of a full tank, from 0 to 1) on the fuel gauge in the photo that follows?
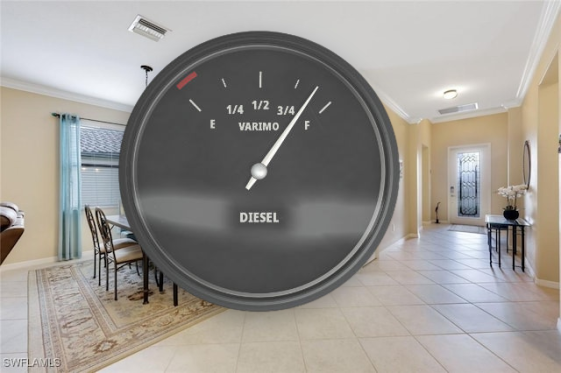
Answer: 0.875
